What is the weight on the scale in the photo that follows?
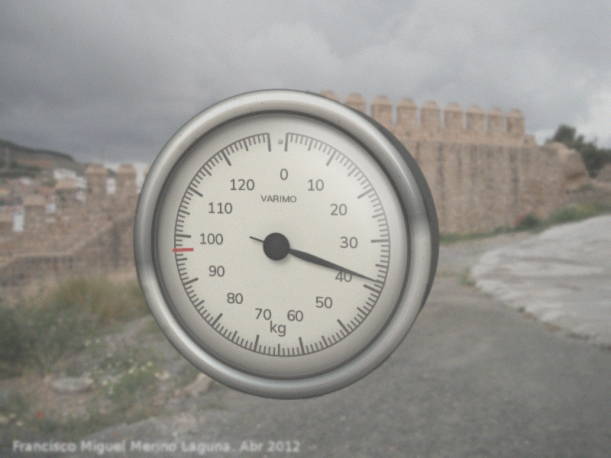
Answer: 38 kg
